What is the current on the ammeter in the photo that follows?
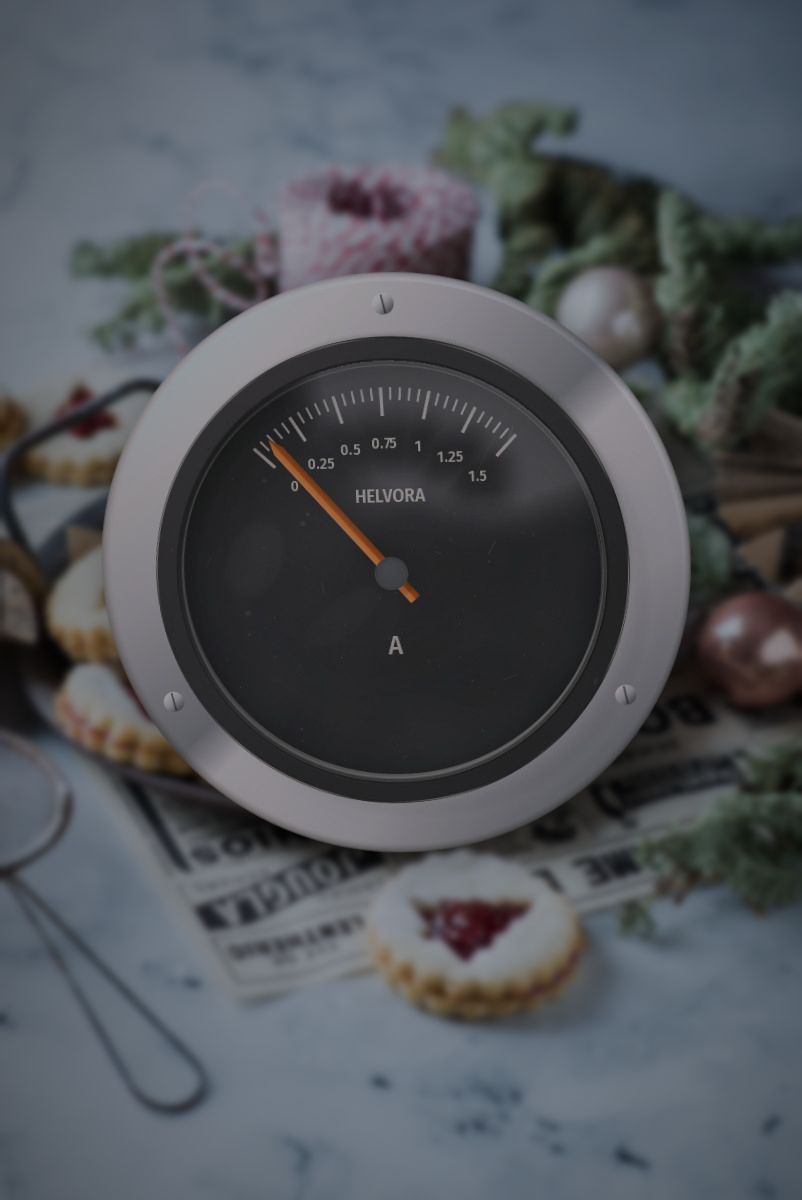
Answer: 0.1 A
